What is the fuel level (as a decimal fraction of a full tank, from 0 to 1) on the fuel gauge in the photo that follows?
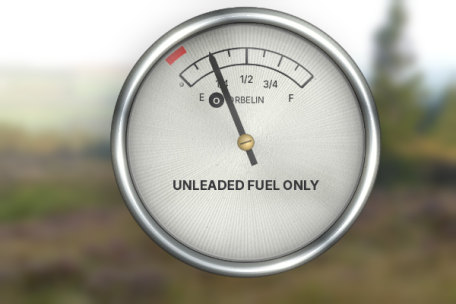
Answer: 0.25
